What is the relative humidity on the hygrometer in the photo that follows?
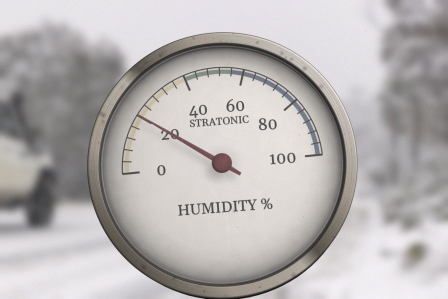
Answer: 20 %
